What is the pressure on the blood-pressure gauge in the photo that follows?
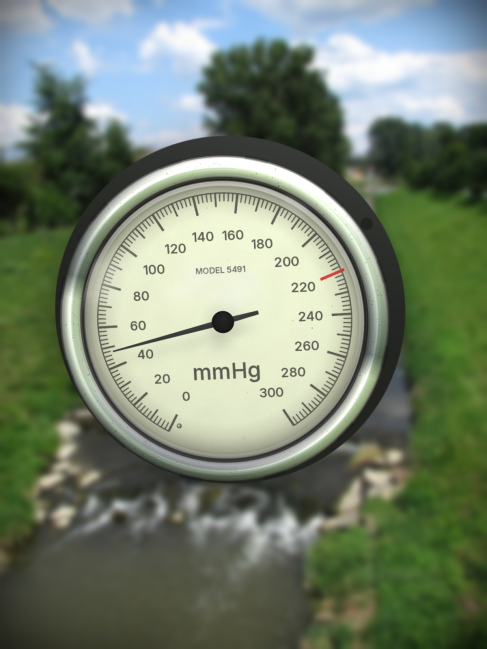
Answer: 48 mmHg
